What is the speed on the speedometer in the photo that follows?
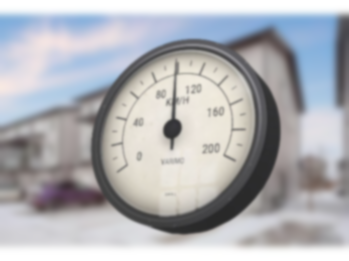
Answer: 100 km/h
